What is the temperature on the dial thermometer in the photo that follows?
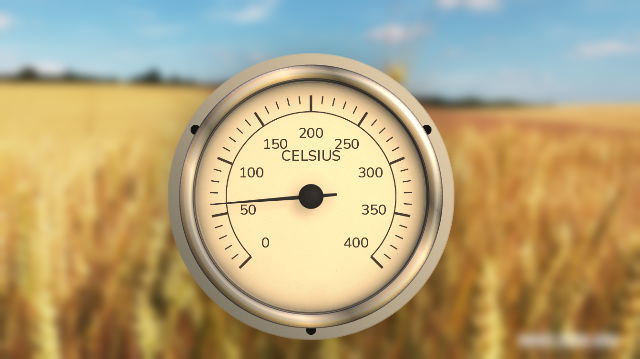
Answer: 60 °C
